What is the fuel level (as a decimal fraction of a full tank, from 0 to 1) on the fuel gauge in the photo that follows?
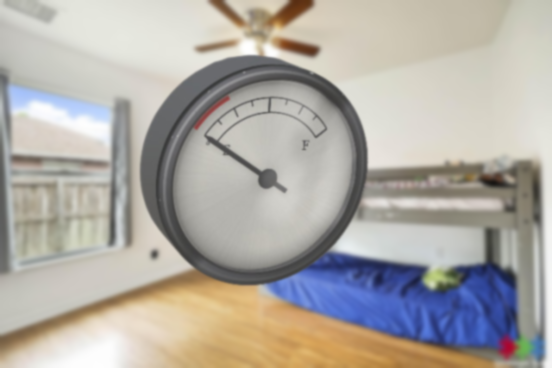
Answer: 0
